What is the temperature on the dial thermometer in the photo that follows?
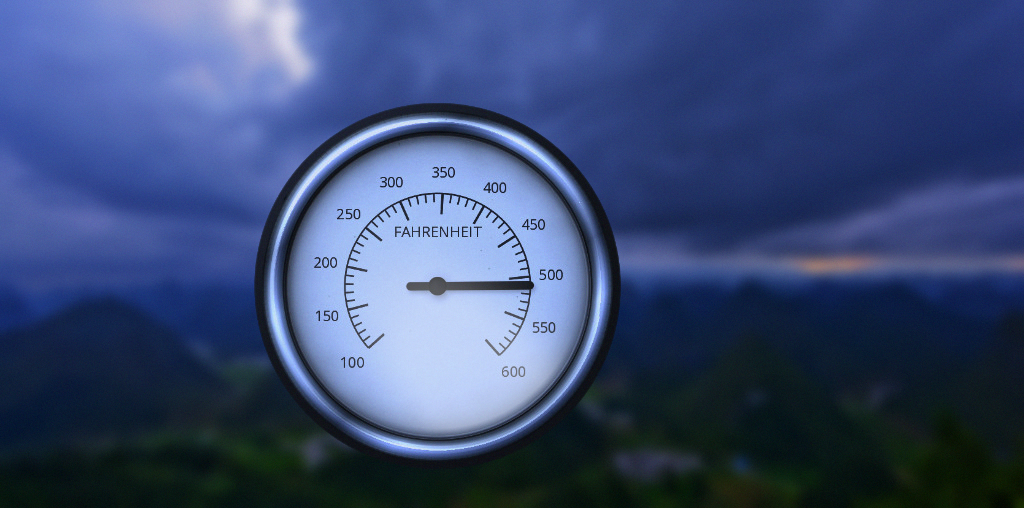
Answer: 510 °F
